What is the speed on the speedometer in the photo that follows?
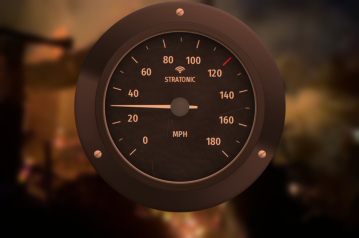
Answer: 30 mph
